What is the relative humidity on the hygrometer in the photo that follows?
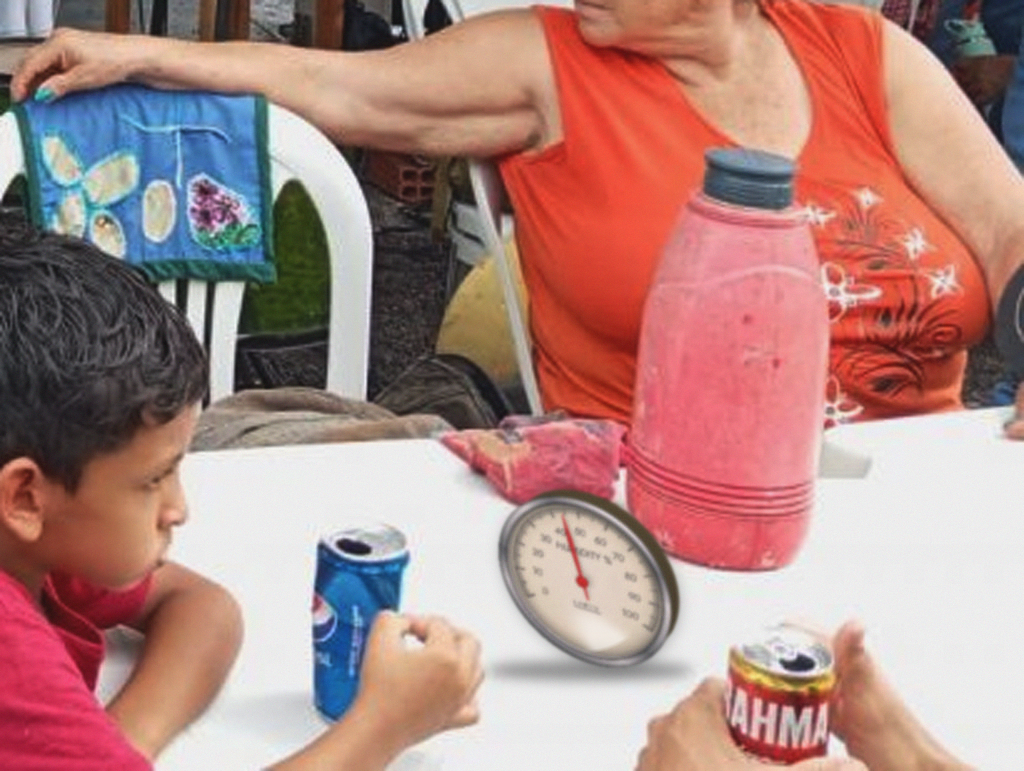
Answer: 45 %
